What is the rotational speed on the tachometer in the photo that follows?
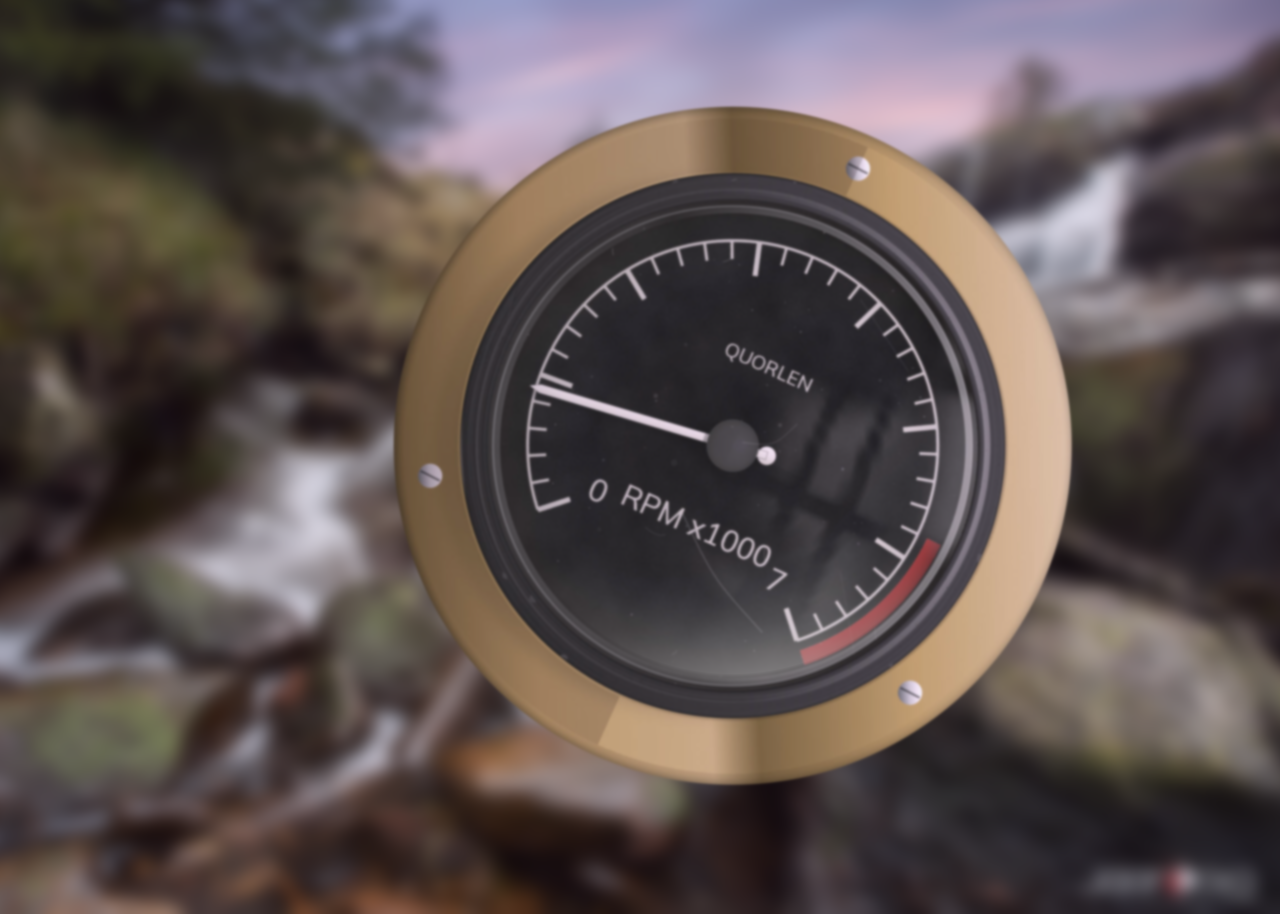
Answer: 900 rpm
